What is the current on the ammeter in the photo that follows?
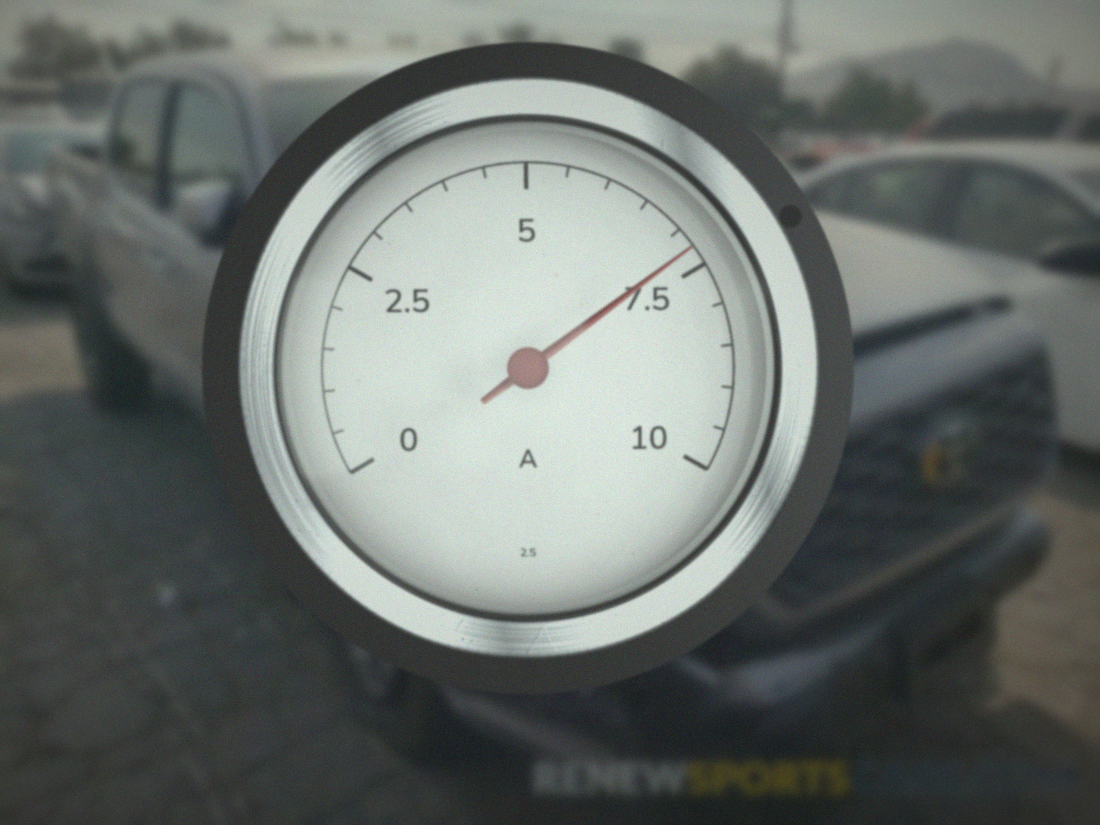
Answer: 7.25 A
